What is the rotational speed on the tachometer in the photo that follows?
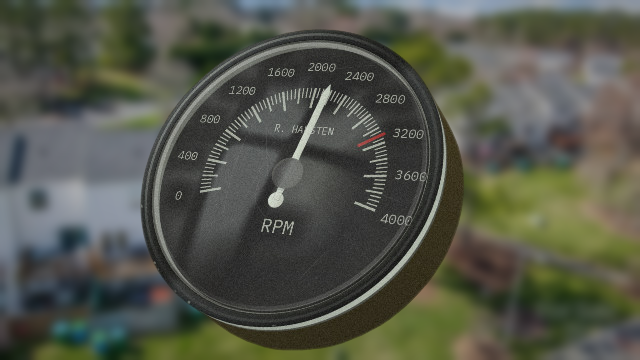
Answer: 2200 rpm
